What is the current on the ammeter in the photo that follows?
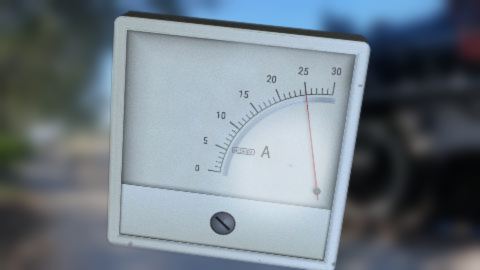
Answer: 25 A
